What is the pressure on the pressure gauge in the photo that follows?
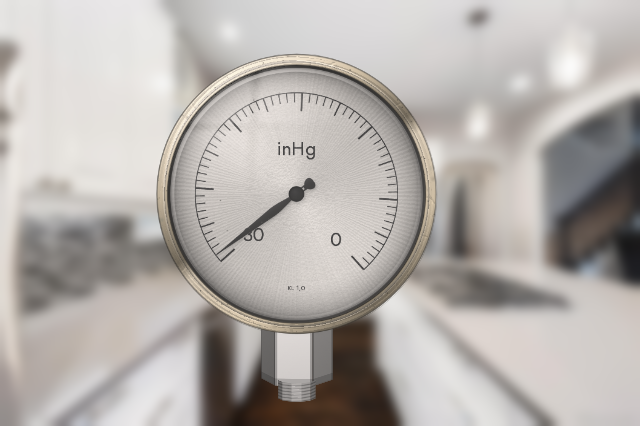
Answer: -29.5 inHg
